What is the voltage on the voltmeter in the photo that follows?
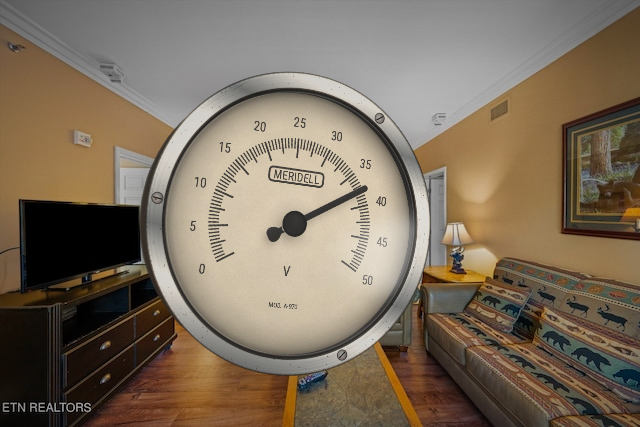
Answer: 37.5 V
